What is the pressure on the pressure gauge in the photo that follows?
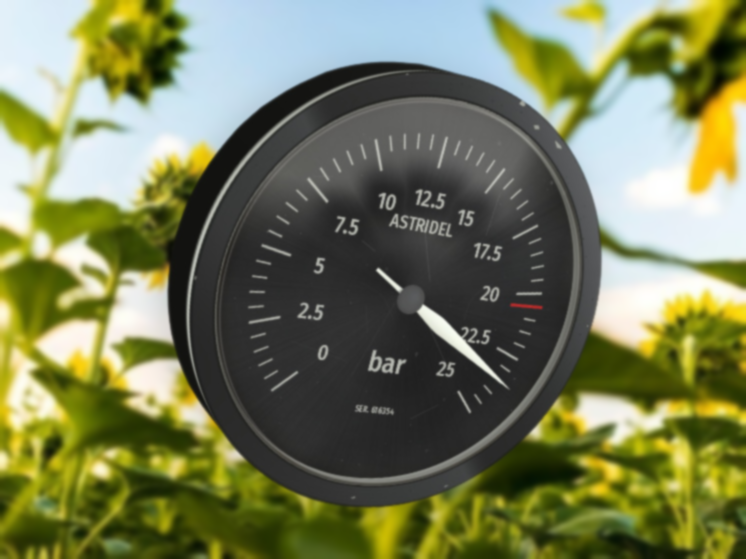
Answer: 23.5 bar
